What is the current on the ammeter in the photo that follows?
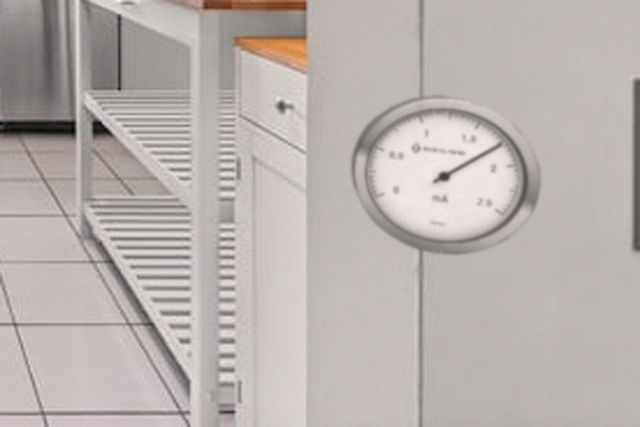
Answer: 1.75 mA
